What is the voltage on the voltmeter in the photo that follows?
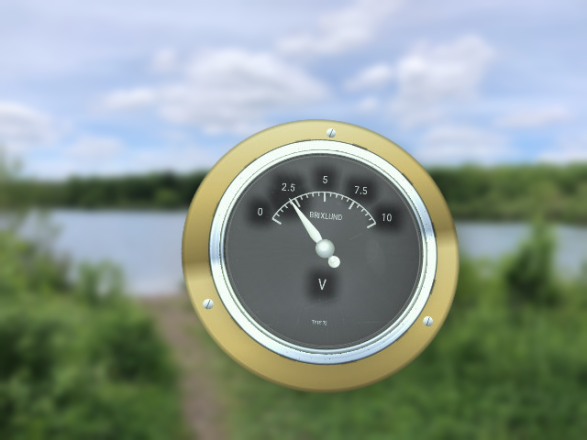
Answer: 2 V
